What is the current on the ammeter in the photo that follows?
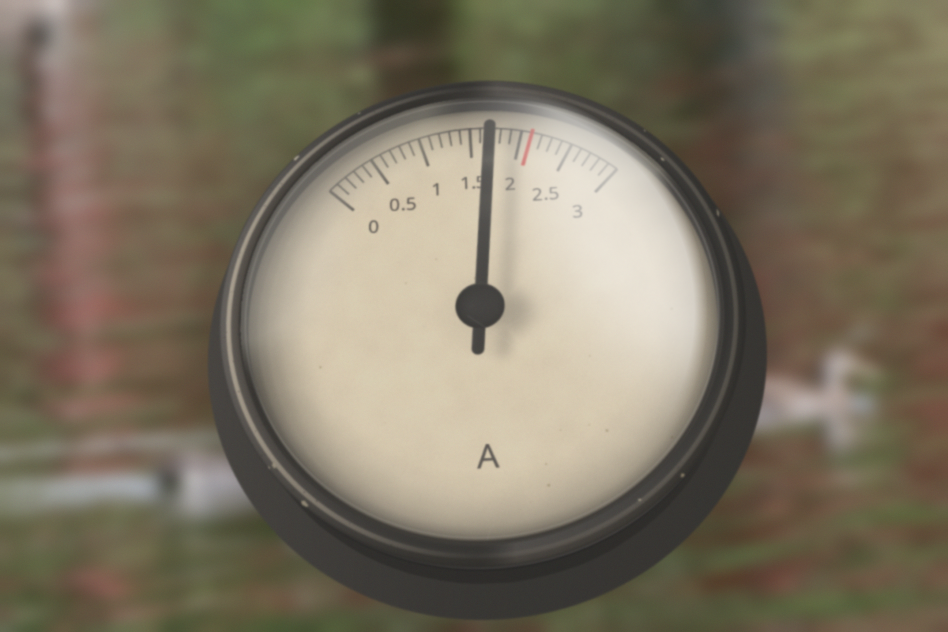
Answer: 1.7 A
